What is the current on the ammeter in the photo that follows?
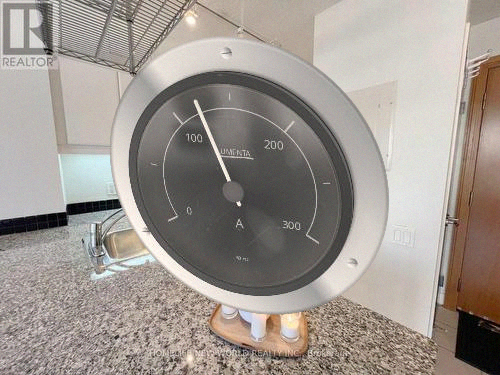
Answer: 125 A
